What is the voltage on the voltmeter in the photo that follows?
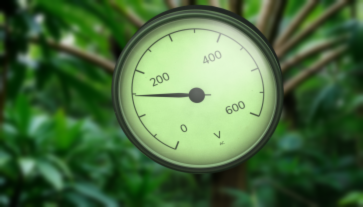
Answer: 150 V
